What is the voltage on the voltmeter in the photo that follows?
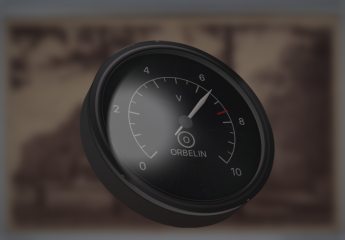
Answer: 6.5 V
